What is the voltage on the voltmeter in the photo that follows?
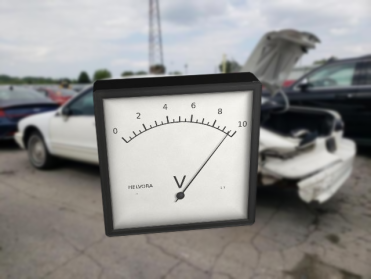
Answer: 9.5 V
